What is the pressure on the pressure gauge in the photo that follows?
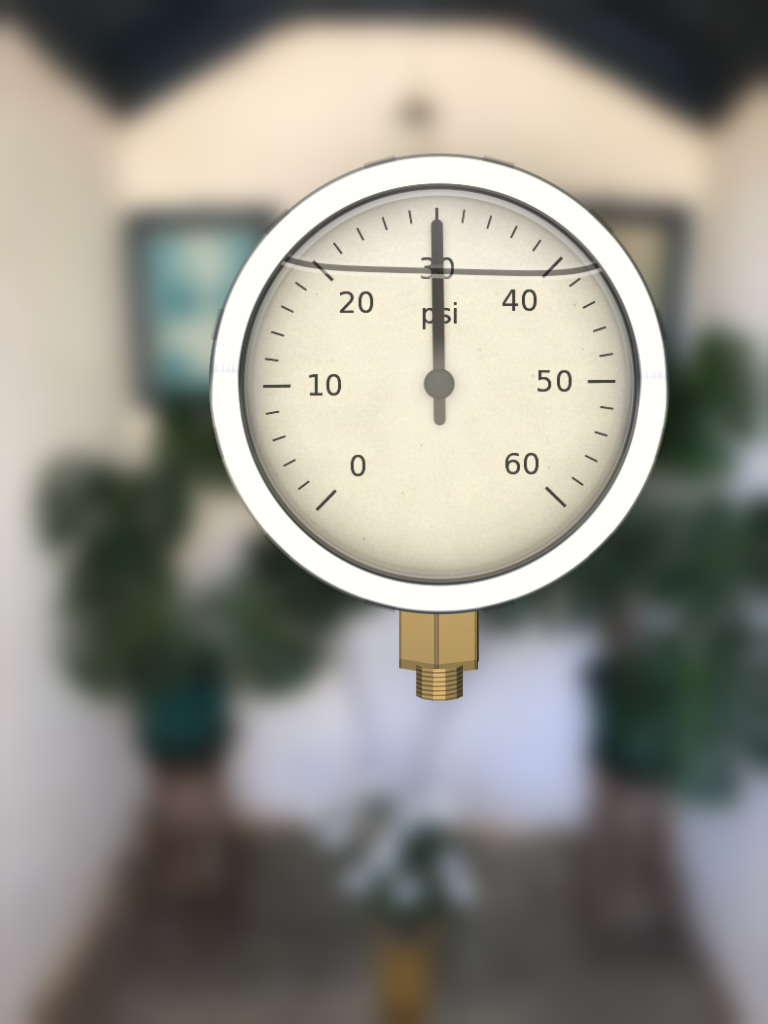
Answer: 30 psi
